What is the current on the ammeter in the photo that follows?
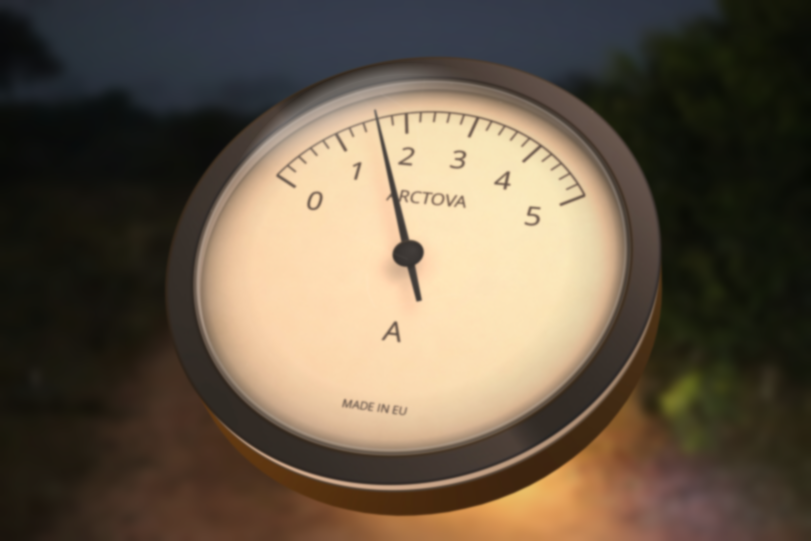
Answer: 1.6 A
